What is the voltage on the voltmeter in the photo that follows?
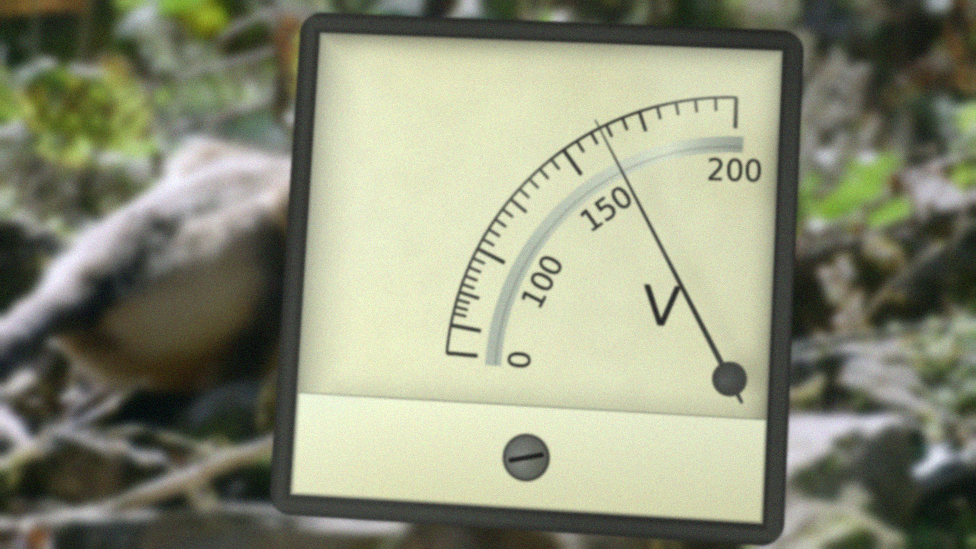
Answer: 162.5 V
